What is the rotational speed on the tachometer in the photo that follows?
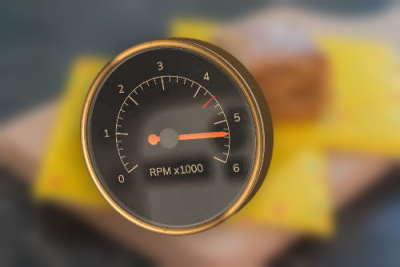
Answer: 5300 rpm
